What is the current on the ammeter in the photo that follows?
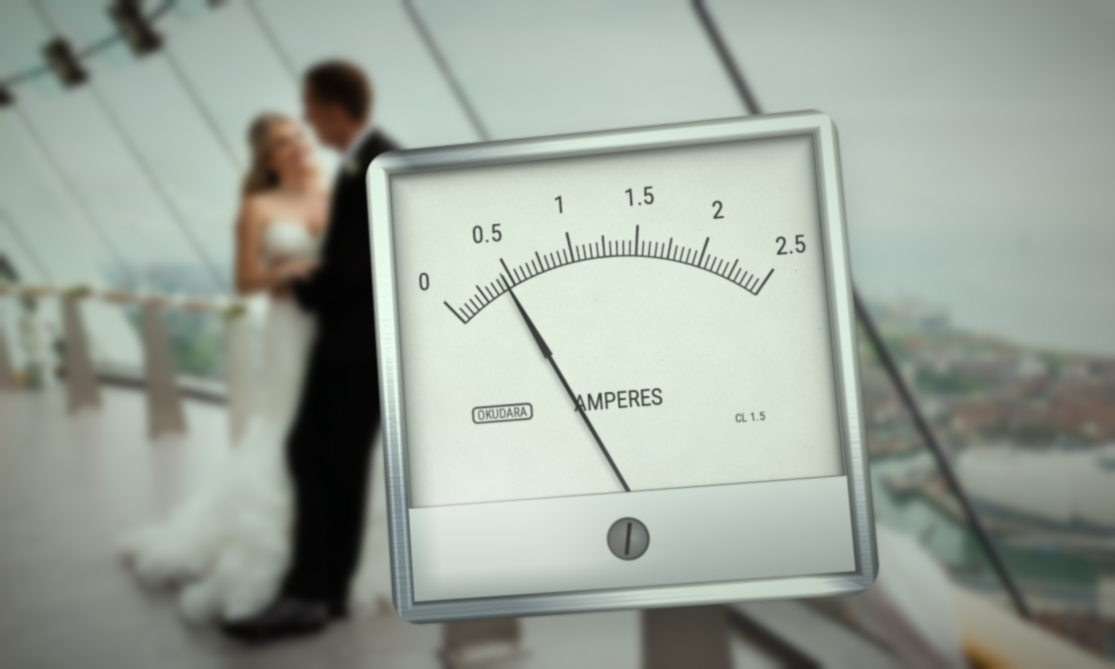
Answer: 0.45 A
